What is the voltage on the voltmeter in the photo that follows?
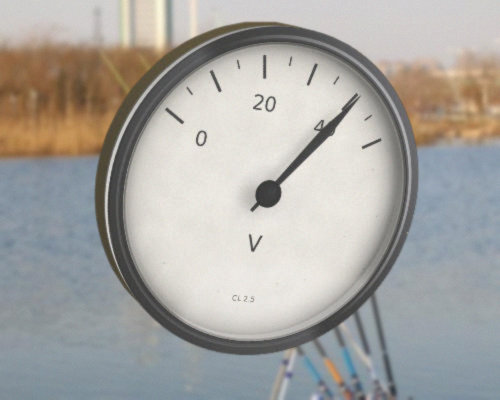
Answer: 40 V
